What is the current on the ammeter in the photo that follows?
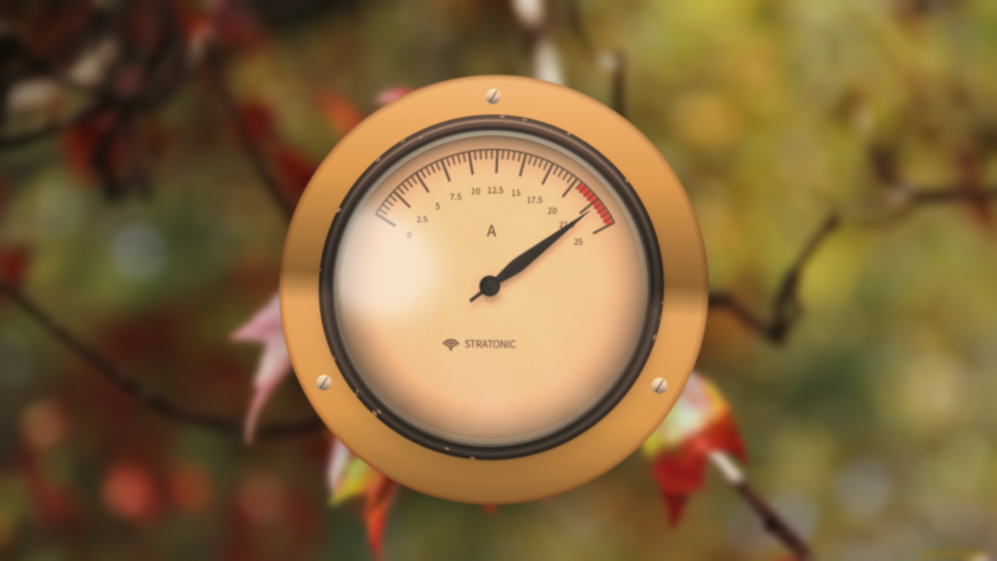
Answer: 23 A
